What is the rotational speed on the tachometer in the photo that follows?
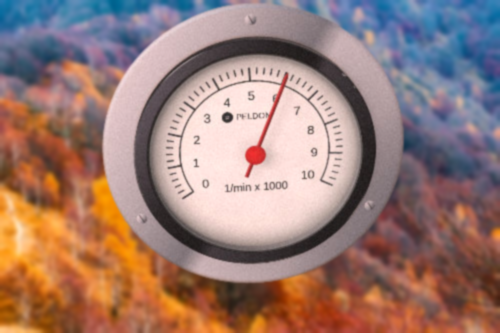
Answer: 6000 rpm
